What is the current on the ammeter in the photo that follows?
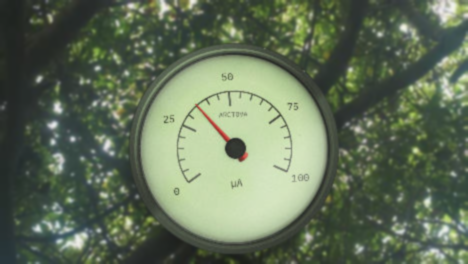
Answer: 35 µA
